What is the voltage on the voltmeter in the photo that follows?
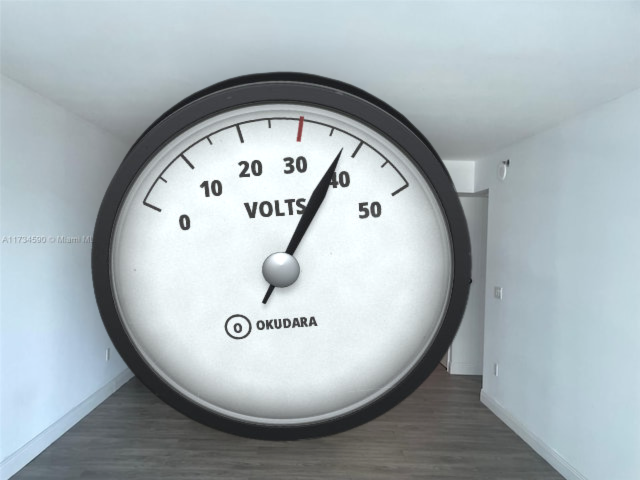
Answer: 37.5 V
